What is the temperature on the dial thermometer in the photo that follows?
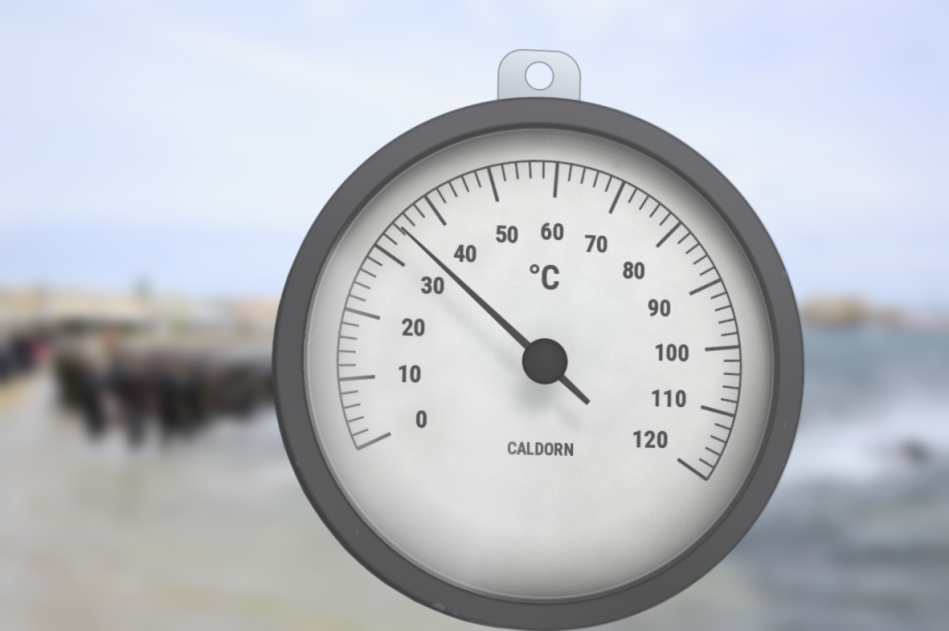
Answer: 34 °C
